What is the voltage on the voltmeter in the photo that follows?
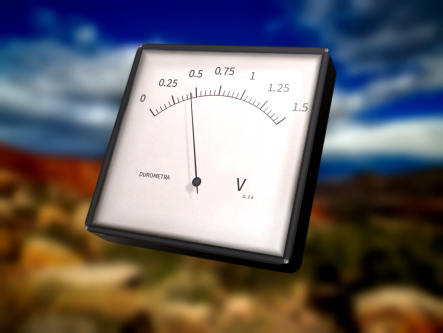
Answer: 0.45 V
